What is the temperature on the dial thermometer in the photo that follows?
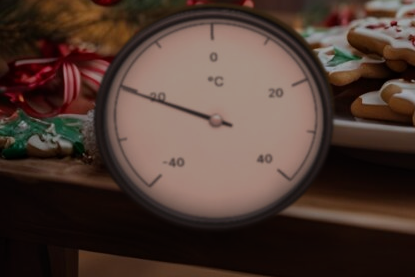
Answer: -20 °C
